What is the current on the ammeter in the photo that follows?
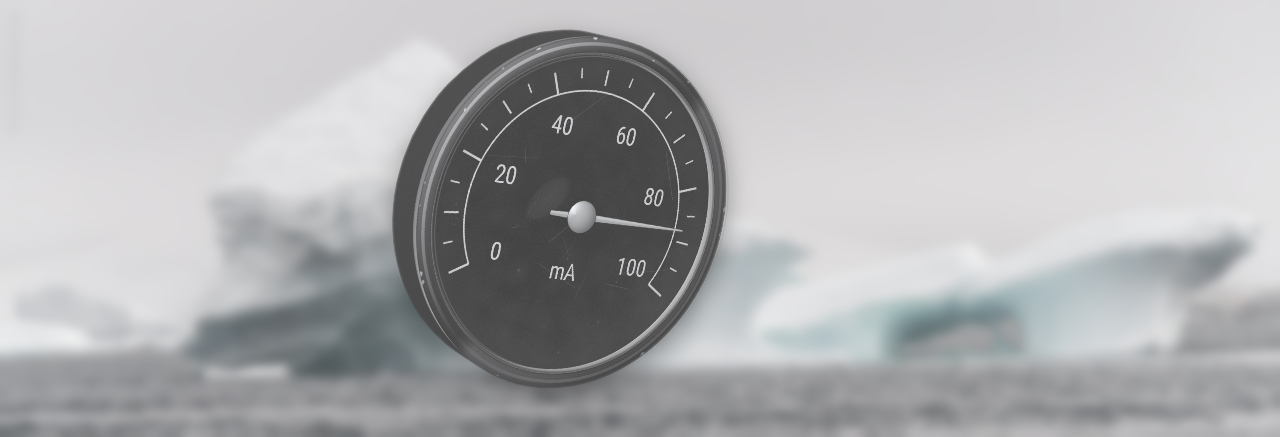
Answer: 87.5 mA
